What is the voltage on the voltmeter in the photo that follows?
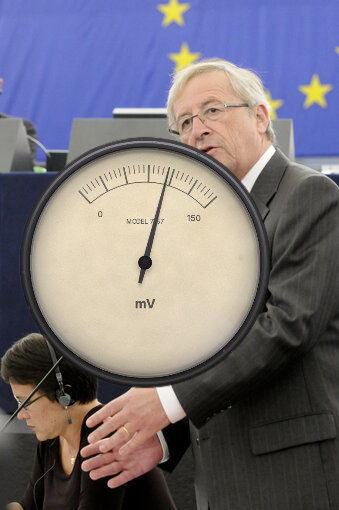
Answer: 95 mV
